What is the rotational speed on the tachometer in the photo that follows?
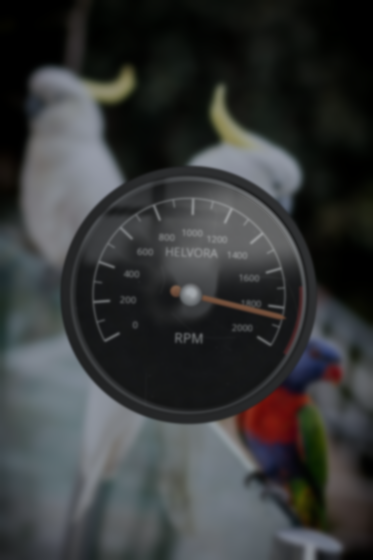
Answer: 1850 rpm
